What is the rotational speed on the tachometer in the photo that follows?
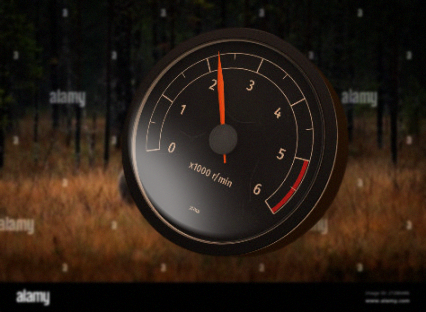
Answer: 2250 rpm
